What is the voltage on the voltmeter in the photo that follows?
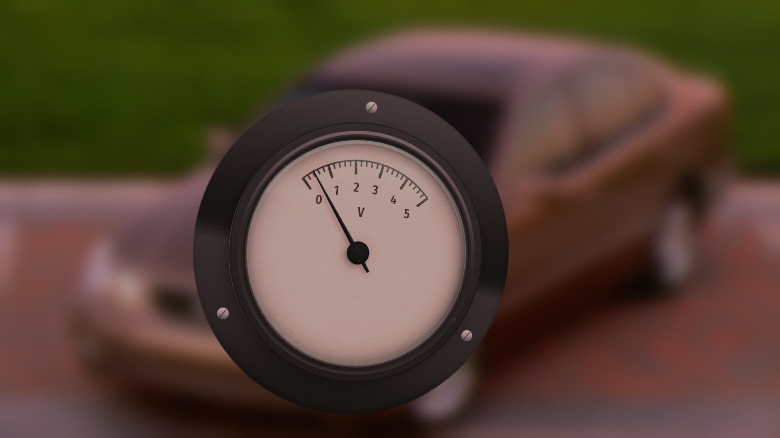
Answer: 0.4 V
